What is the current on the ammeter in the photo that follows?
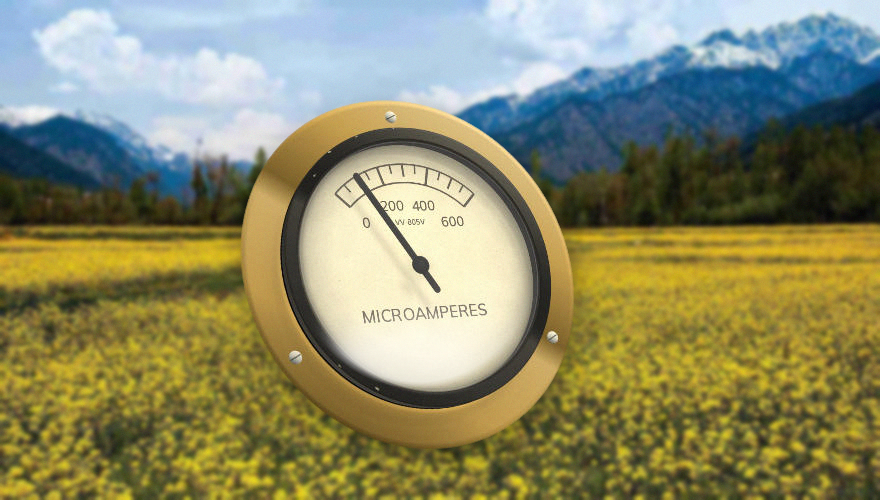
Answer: 100 µA
